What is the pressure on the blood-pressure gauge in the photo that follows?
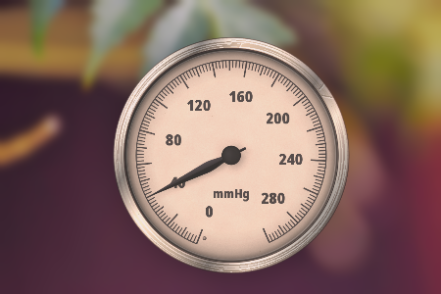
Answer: 40 mmHg
